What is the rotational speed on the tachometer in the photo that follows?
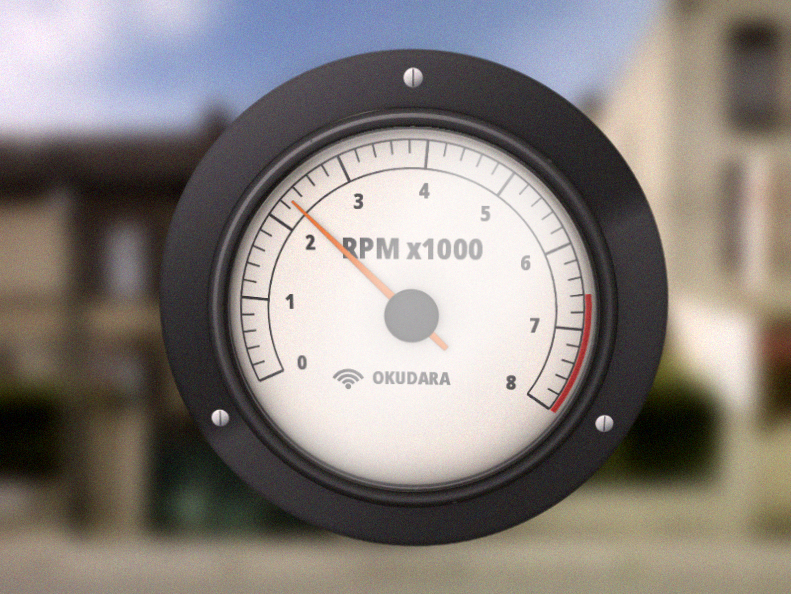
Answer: 2300 rpm
